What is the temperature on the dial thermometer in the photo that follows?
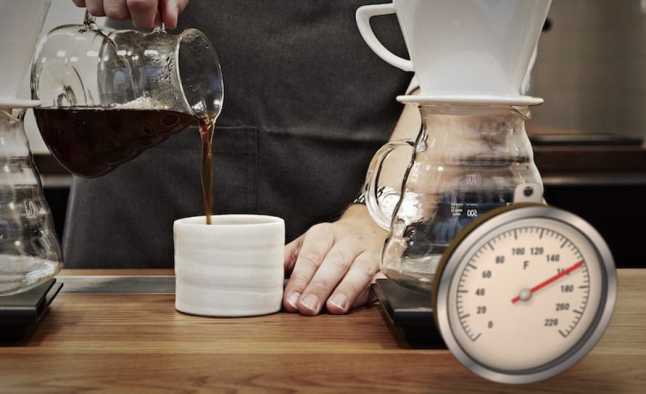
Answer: 160 °F
